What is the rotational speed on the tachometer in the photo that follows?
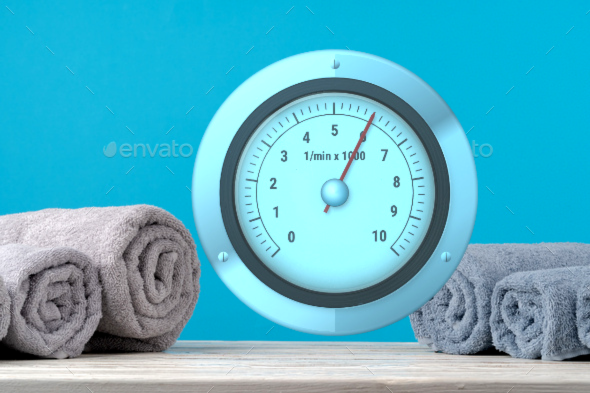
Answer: 6000 rpm
